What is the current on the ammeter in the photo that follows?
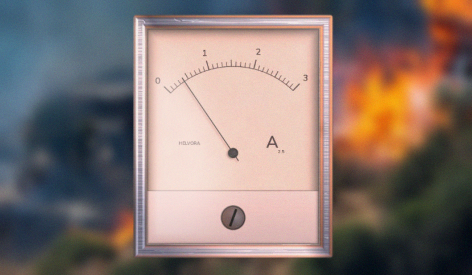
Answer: 0.4 A
